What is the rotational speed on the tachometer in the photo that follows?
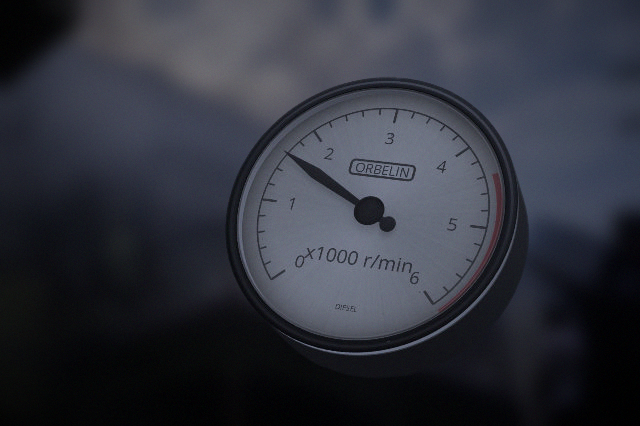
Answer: 1600 rpm
